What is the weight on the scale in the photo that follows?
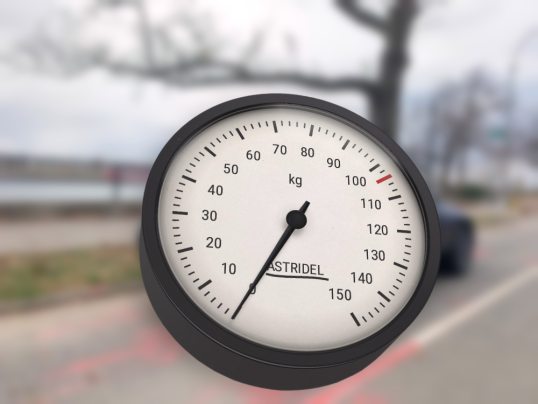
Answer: 0 kg
